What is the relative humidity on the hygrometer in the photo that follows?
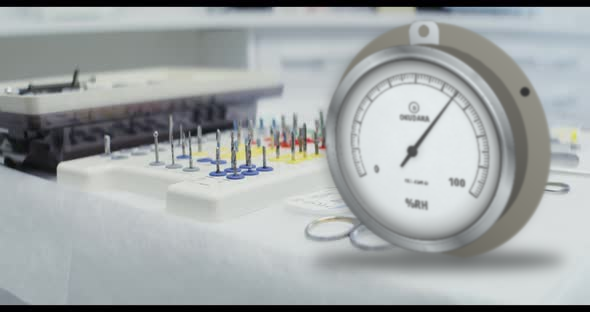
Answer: 65 %
